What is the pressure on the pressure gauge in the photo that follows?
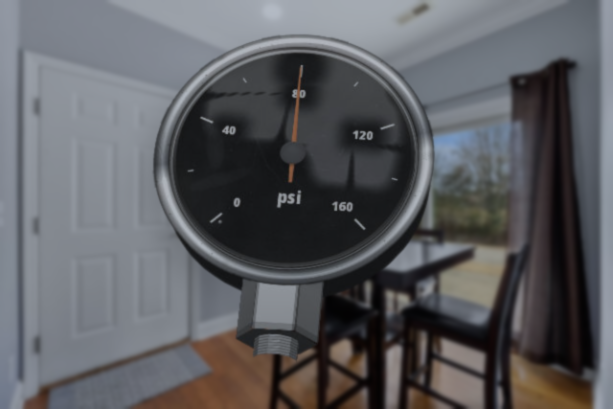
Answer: 80 psi
